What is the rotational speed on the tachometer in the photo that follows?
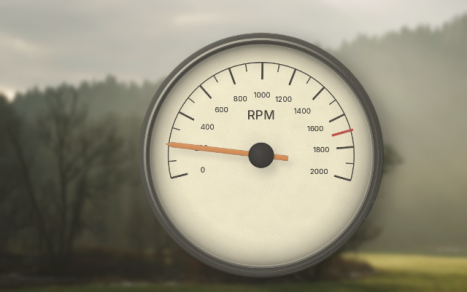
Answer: 200 rpm
